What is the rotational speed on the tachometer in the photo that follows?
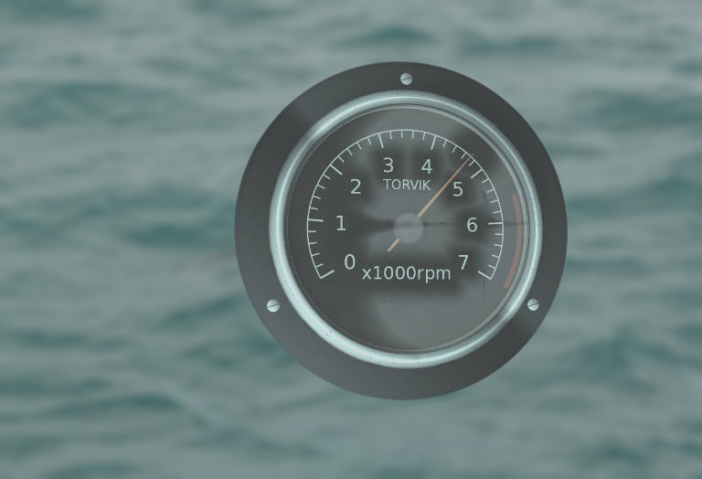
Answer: 4700 rpm
